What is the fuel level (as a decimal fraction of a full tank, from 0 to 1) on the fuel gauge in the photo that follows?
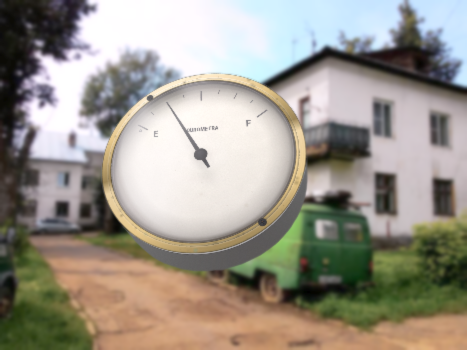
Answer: 0.25
